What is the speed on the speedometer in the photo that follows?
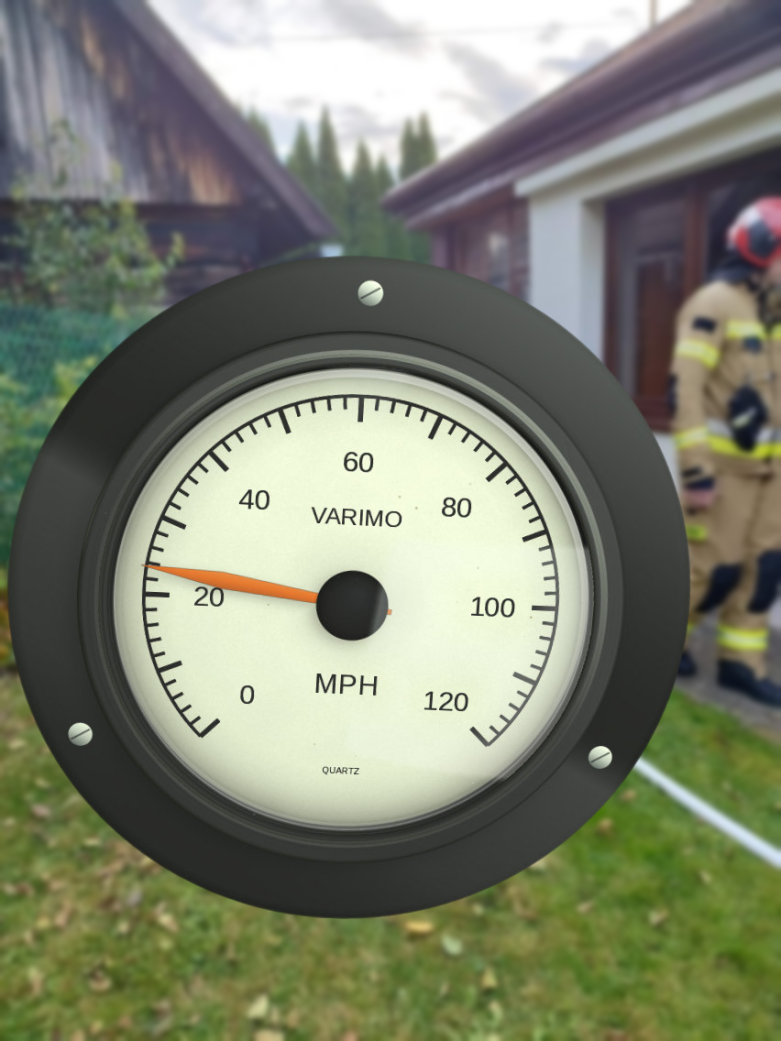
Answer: 24 mph
